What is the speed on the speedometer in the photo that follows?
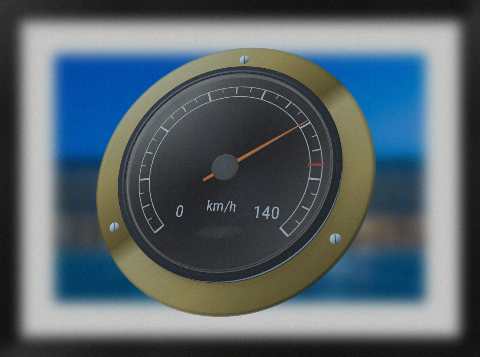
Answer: 100 km/h
